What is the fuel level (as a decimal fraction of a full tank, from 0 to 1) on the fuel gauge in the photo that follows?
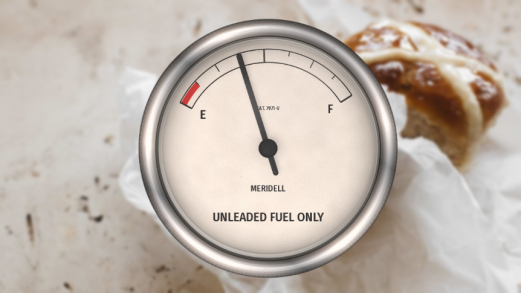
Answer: 0.375
